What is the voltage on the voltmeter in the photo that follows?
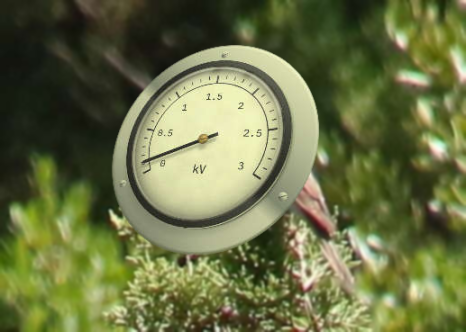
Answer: 0.1 kV
